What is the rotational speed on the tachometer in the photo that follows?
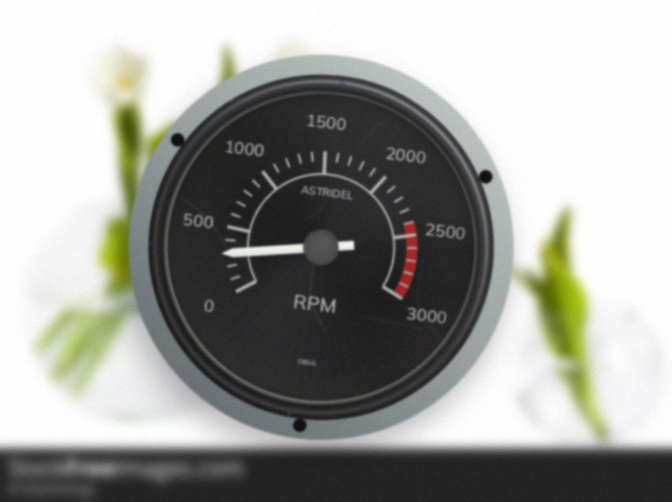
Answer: 300 rpm
